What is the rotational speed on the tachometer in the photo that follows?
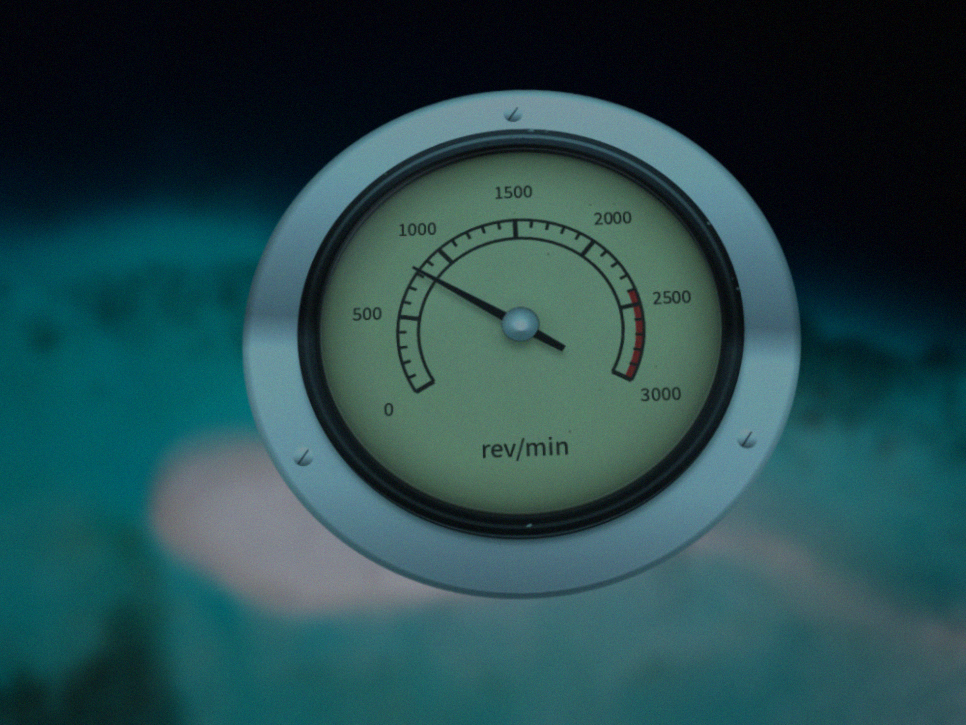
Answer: 800 rpm
